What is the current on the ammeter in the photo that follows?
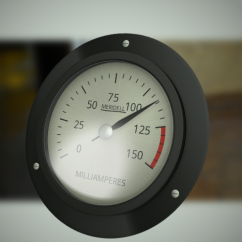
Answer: 110 mA
